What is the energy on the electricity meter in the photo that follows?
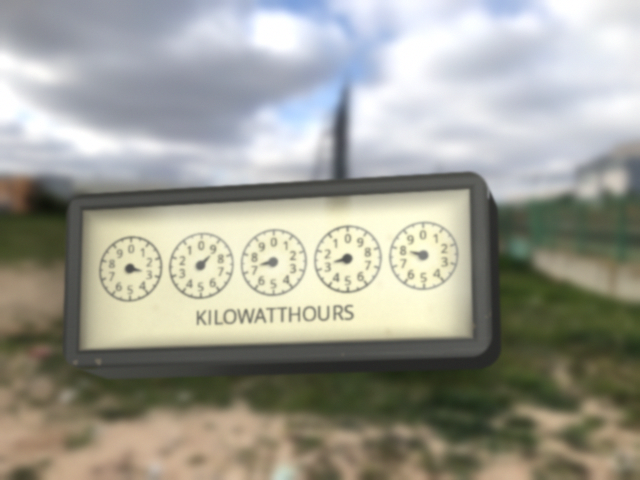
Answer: 28728 kWh
